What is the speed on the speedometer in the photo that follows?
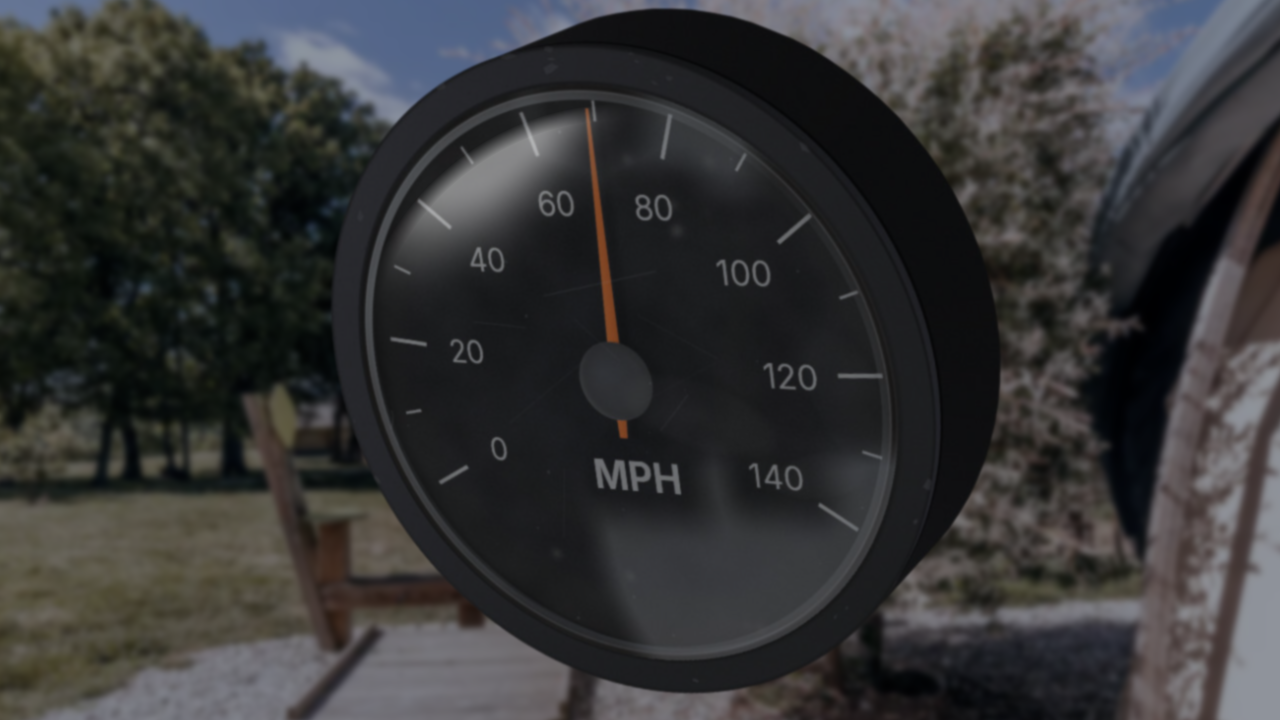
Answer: 70 mph
